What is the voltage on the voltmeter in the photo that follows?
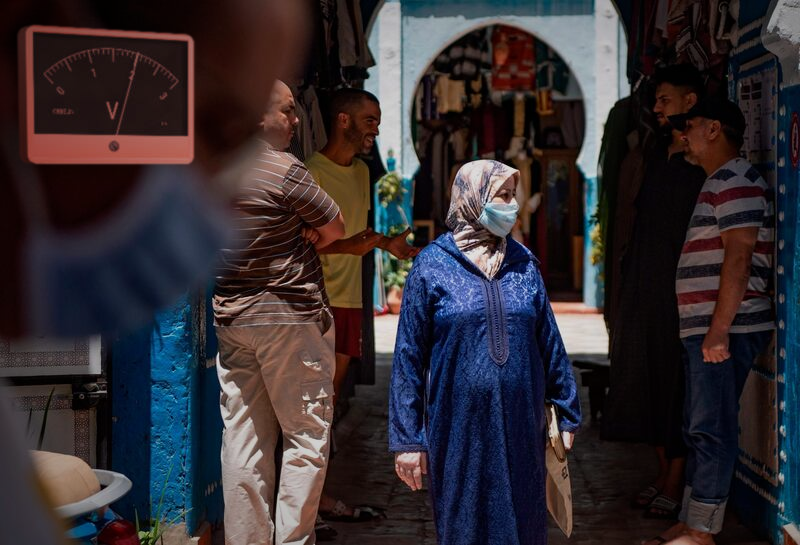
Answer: 2 V
